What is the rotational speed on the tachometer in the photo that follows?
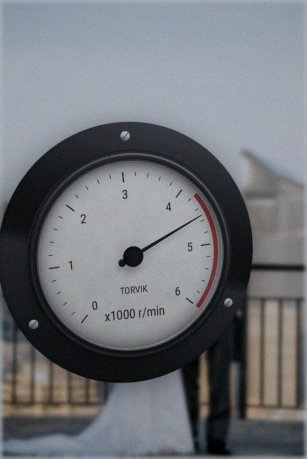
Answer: 4500 rpm
